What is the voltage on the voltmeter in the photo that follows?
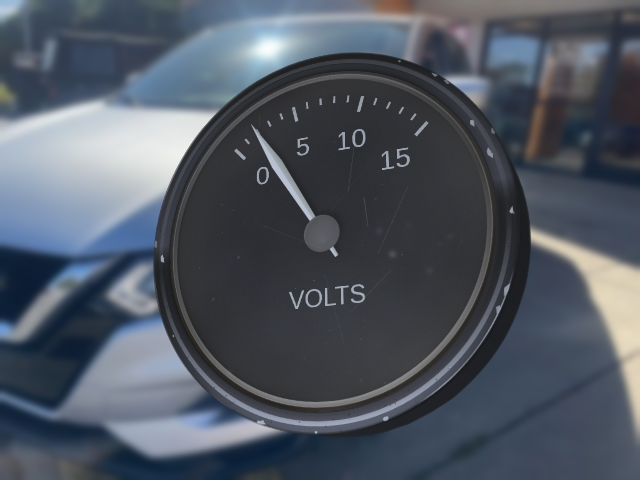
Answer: 2 V
